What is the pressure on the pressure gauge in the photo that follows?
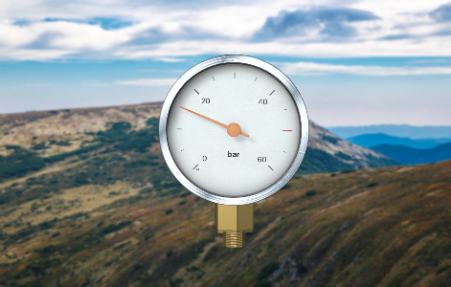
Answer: 15 bar
